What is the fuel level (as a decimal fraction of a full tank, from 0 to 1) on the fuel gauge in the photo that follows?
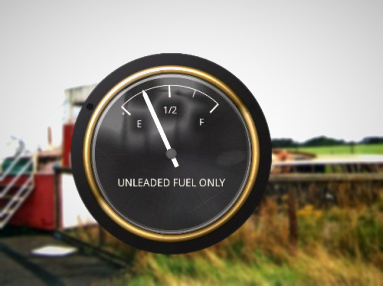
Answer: 0.25
